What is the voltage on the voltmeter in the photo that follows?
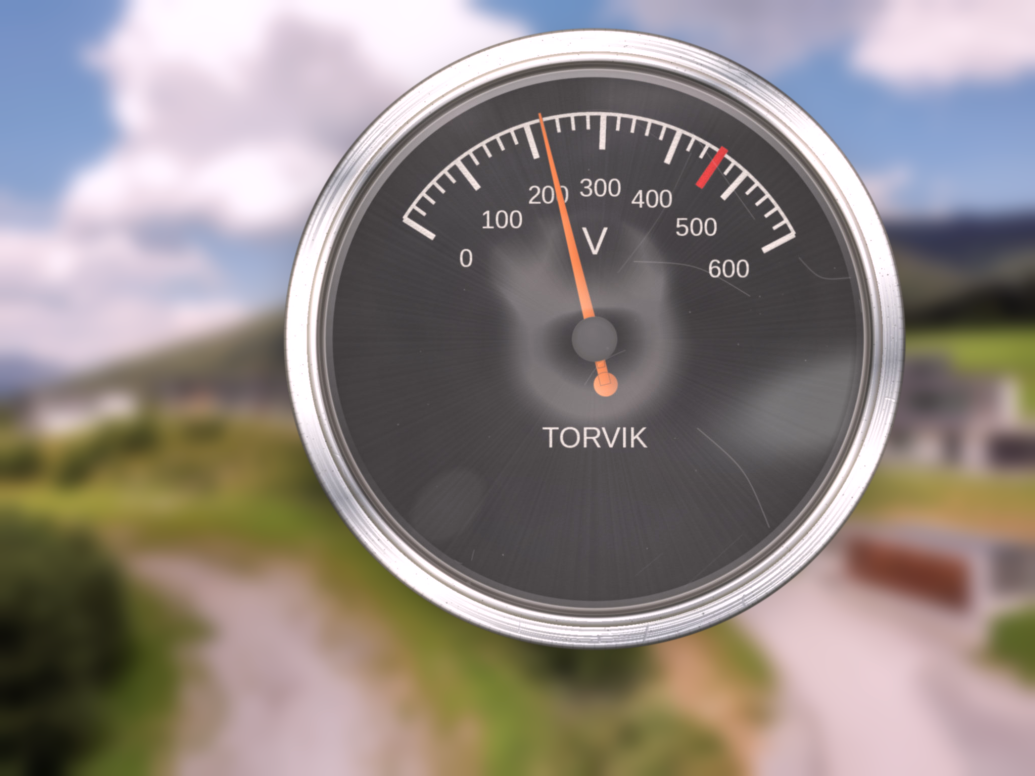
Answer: 220 V
